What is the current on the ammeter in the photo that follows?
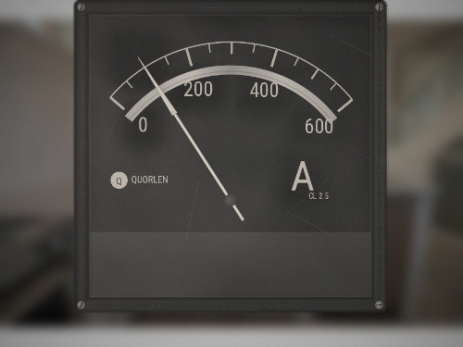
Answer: 100 A
